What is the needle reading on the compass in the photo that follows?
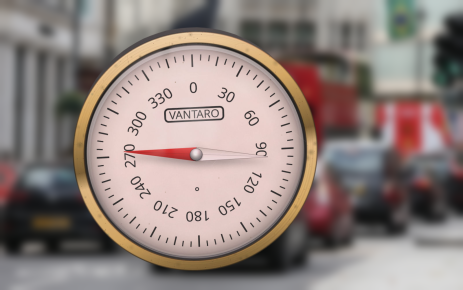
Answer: 275 °
